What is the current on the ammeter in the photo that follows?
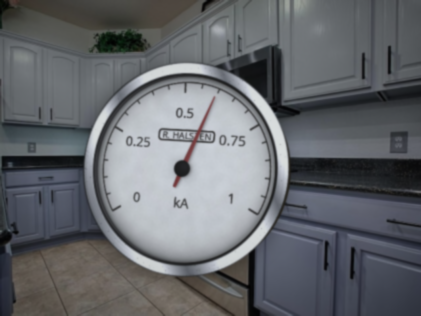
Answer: 0.6 kA
